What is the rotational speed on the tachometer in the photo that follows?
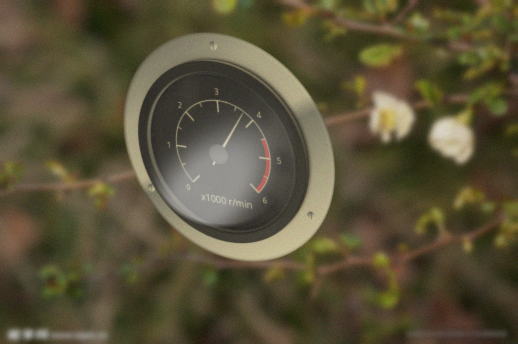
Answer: 3750 rpm
